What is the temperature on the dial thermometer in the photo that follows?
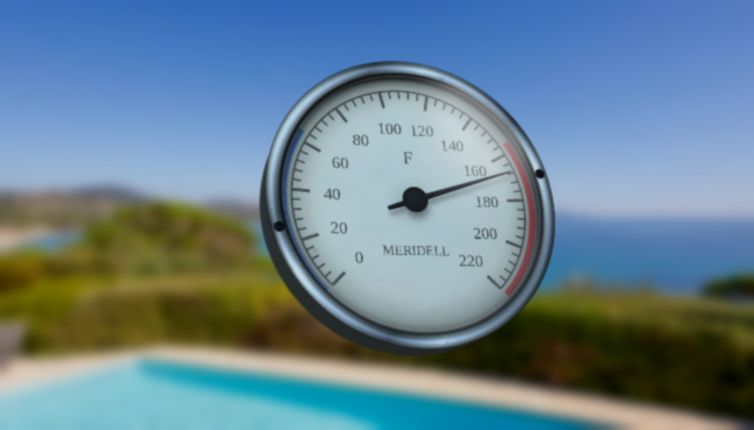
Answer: 168 °F
